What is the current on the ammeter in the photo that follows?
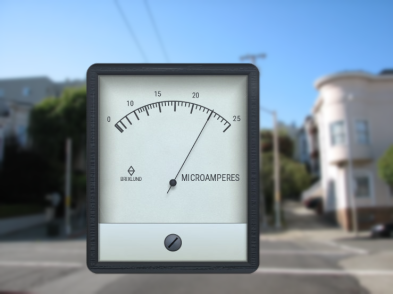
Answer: 22.5 µA
